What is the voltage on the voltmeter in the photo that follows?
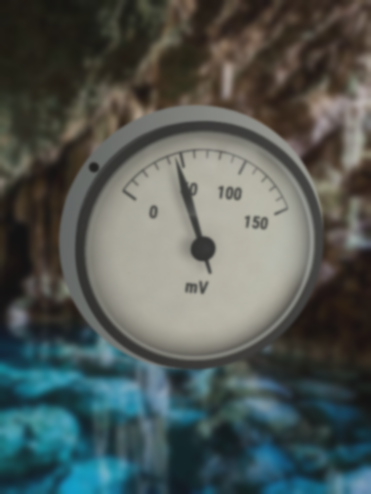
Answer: 45 mV
